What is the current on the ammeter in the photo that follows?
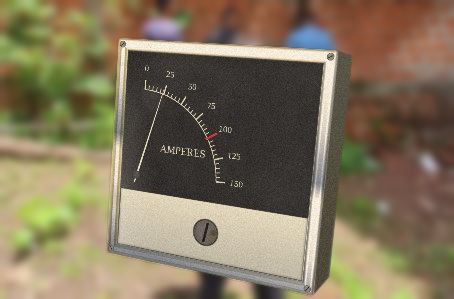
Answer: 25 A
